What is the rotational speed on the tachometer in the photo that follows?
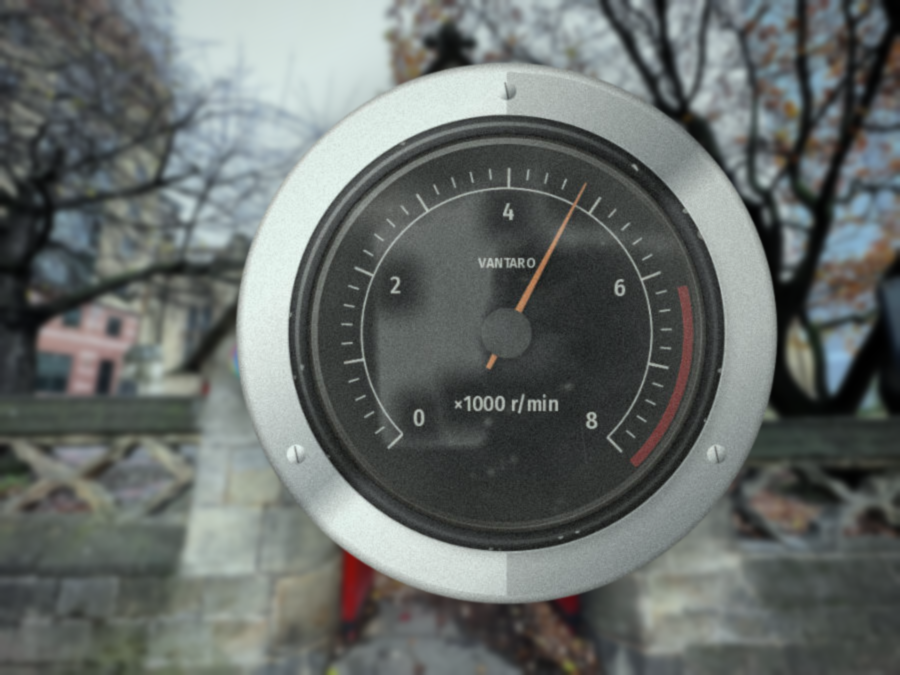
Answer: 4800 rpm
